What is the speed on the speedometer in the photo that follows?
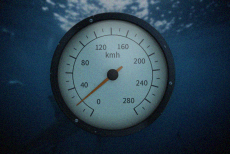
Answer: 20 km/h
